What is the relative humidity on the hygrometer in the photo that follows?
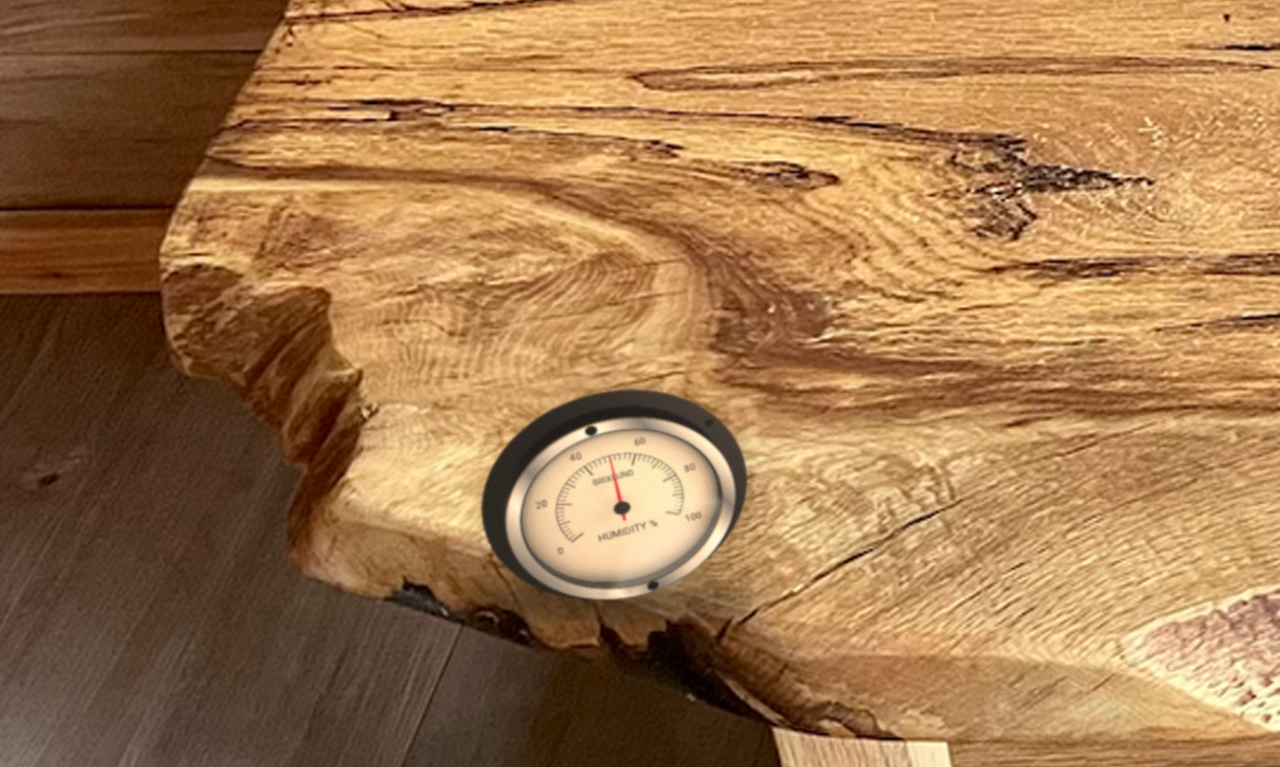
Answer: 50 %
